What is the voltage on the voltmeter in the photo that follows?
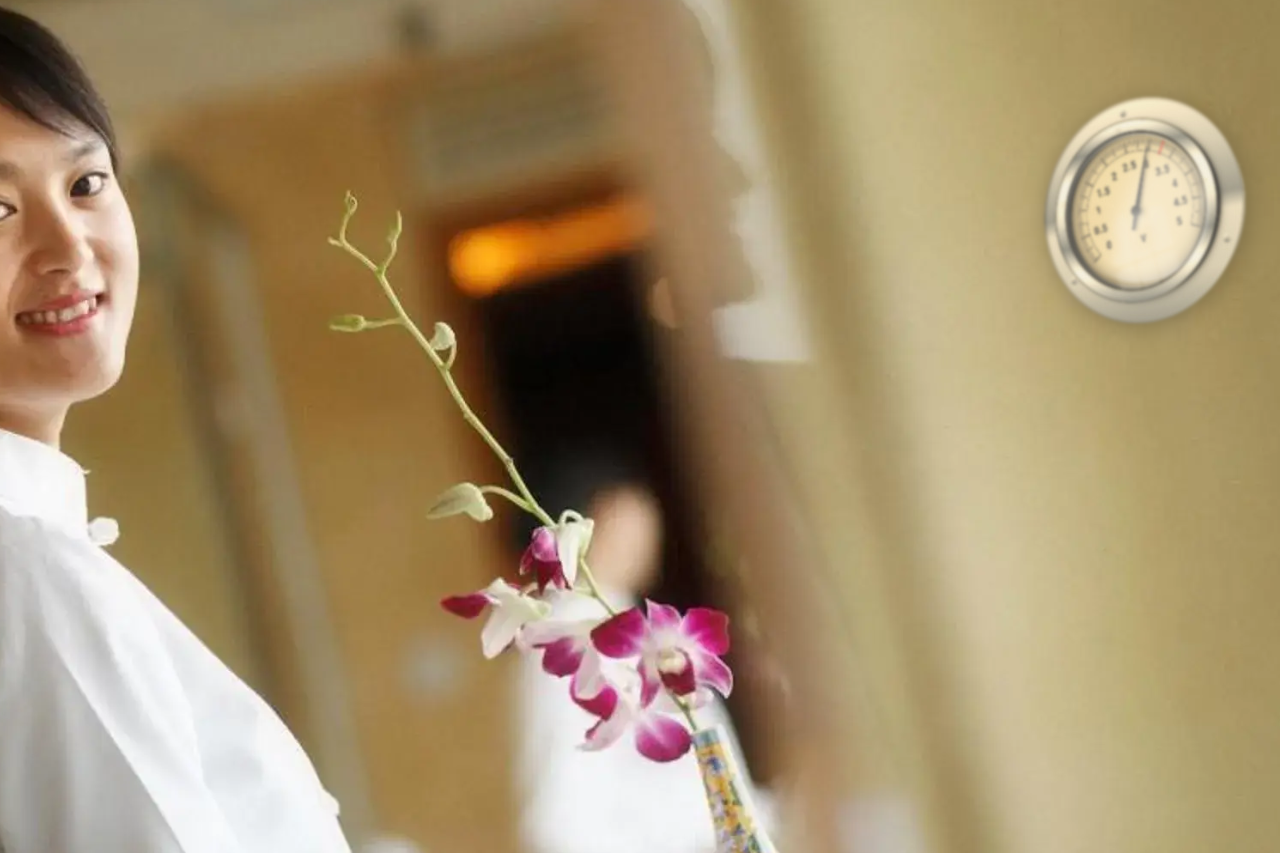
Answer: 3 V
